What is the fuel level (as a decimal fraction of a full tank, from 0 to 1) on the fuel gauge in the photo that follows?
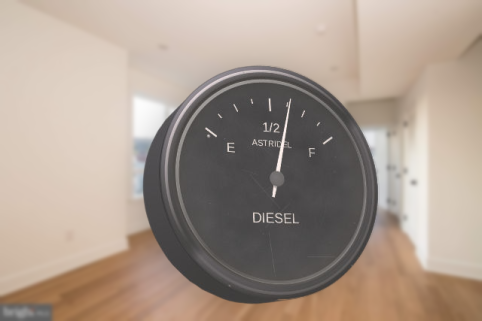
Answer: 0.625
